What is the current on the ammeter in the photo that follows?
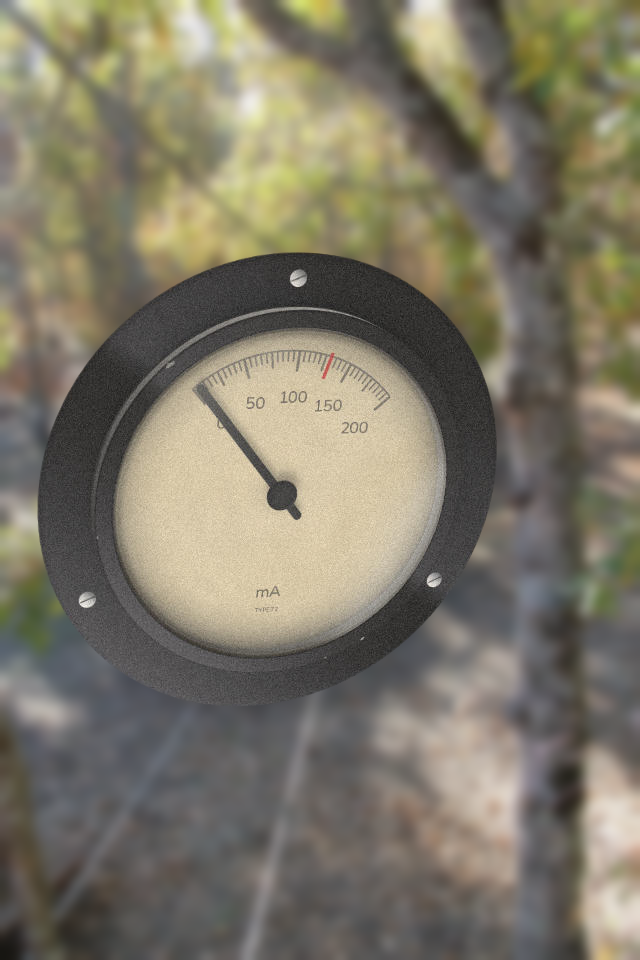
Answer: 5 mA
